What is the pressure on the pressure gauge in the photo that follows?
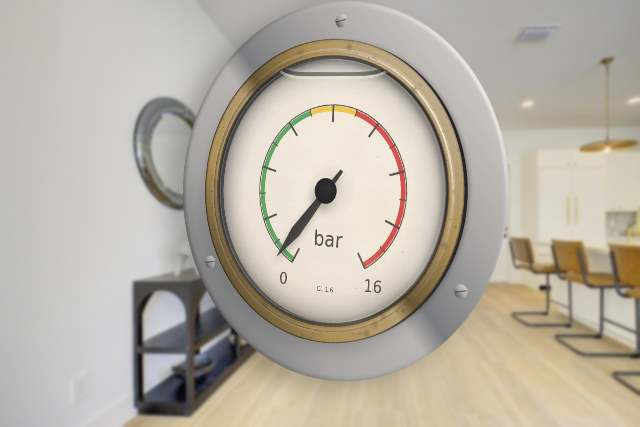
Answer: 0.5 bar
